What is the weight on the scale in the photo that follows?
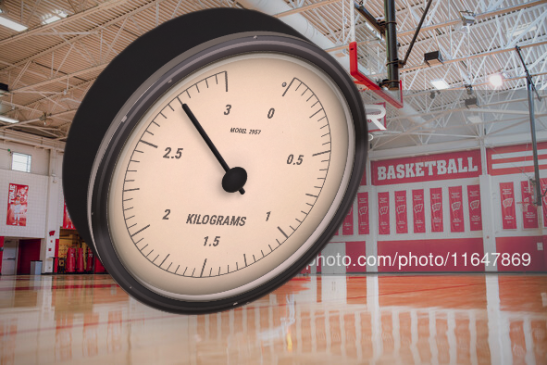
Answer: 2.75 kg
